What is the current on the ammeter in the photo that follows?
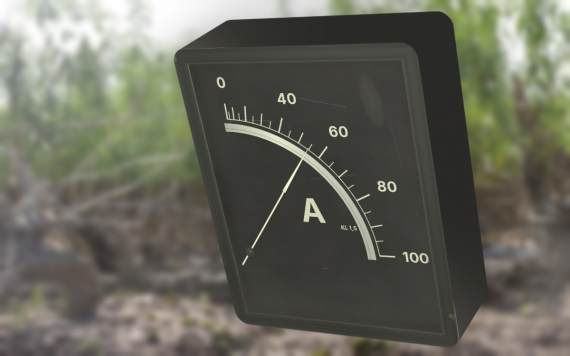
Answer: 55 A
